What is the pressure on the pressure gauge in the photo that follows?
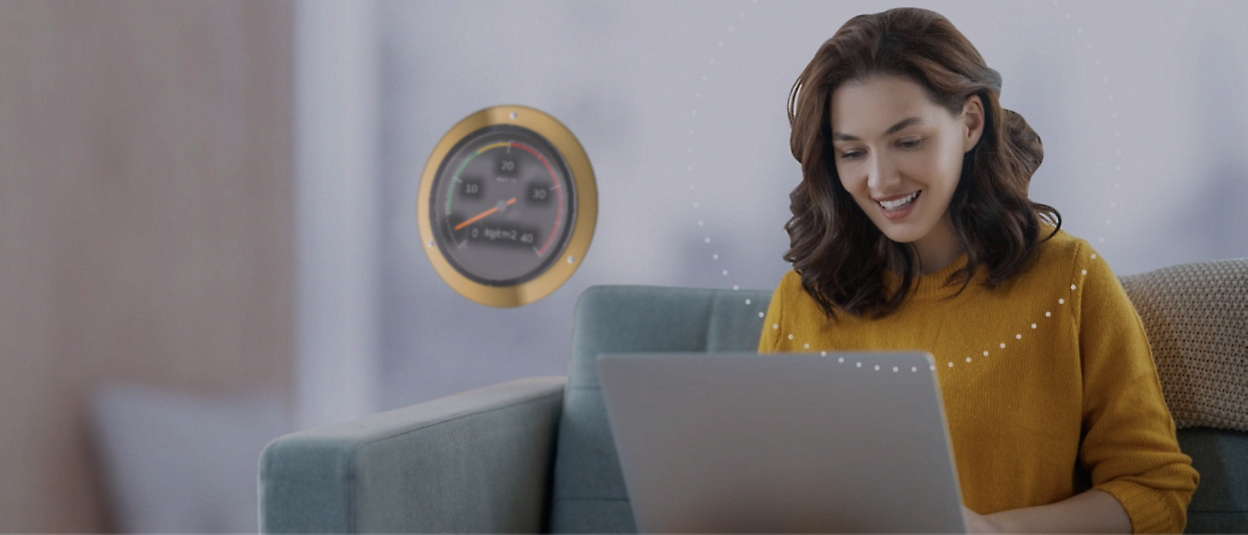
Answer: 2.5 kg/cm²
